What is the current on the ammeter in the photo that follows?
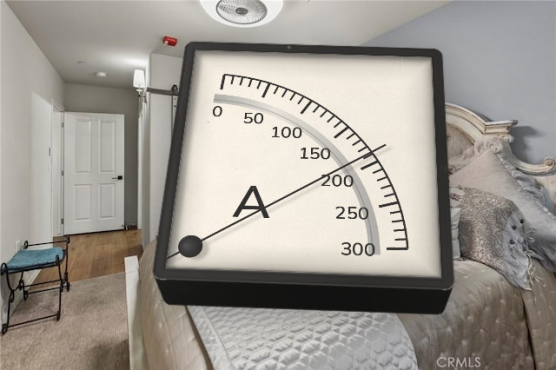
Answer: 190 A
